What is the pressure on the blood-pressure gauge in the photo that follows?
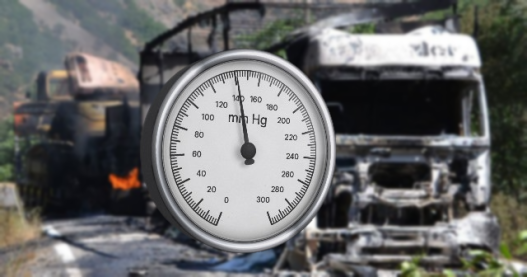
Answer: 140 mmHg
